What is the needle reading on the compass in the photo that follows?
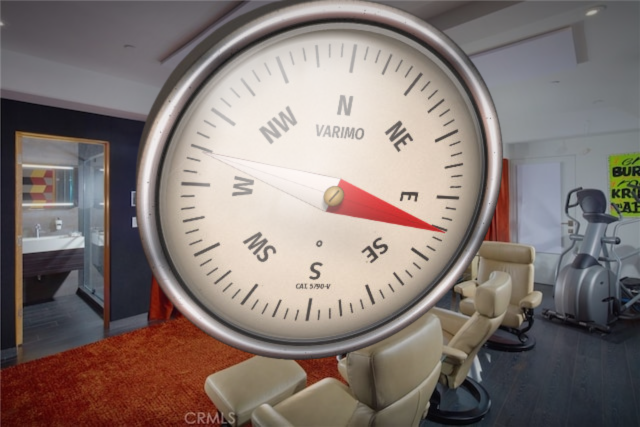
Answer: 105 °
